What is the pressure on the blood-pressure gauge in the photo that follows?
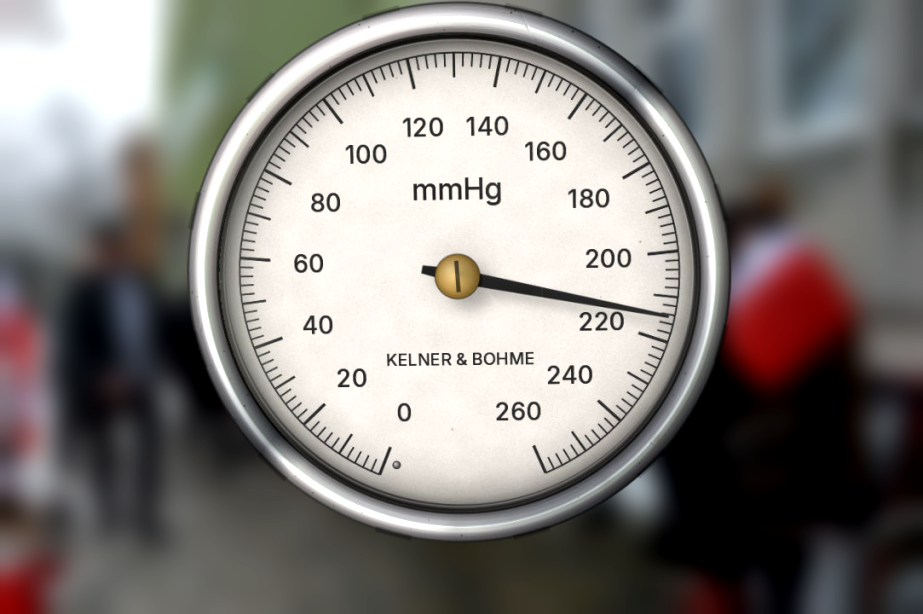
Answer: 214 mmHg
